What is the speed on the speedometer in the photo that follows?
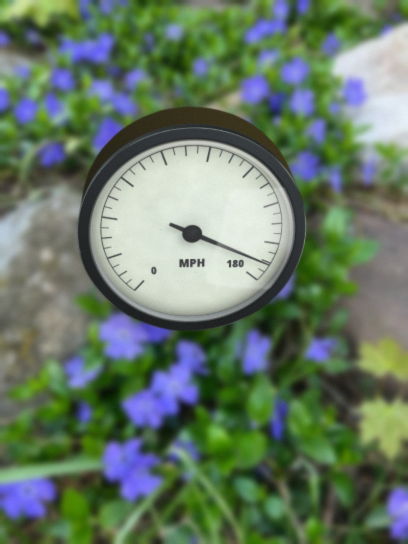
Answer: 170 mph
